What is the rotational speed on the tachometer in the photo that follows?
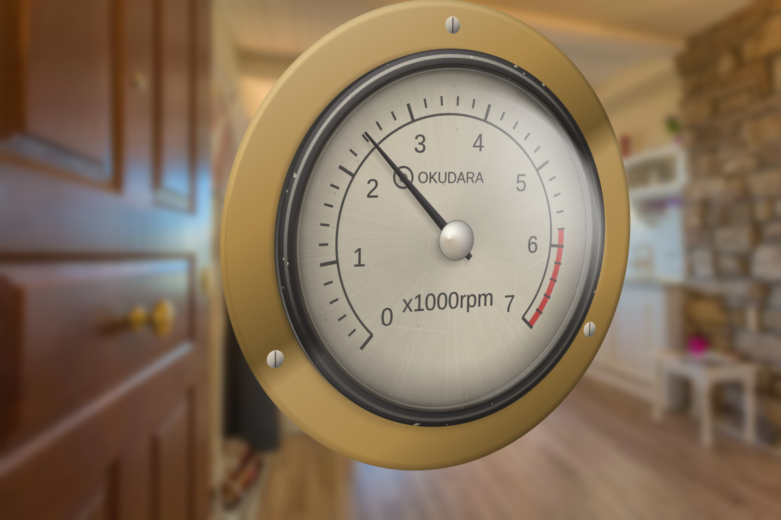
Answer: 2400 rpm
